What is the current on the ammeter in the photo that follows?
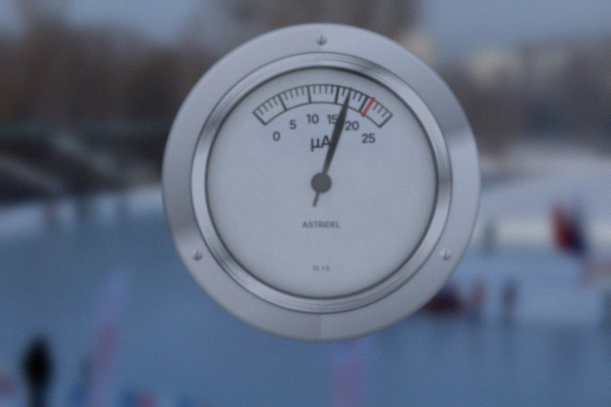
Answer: 17 µA
